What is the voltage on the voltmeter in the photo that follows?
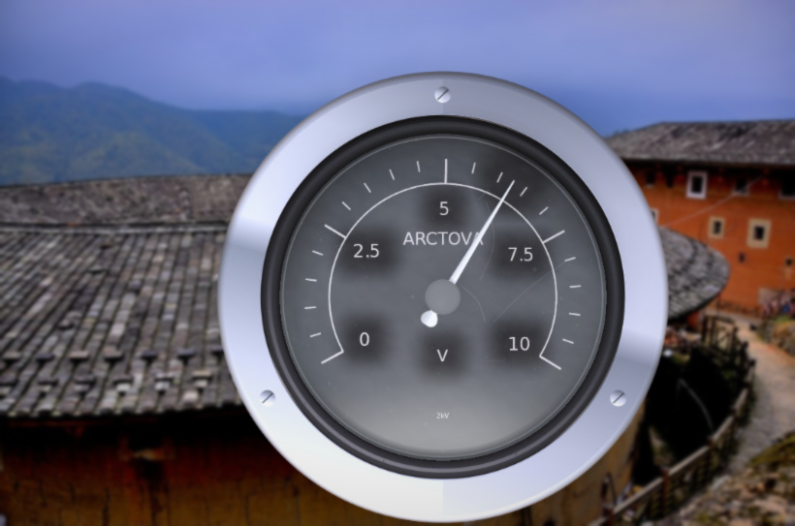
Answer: 6.25 V
